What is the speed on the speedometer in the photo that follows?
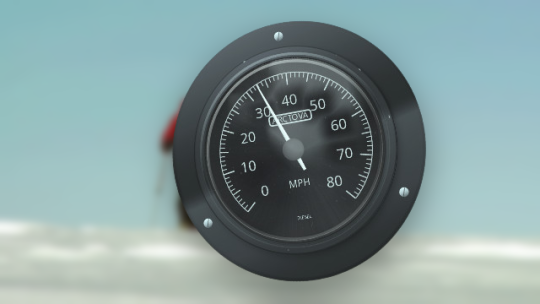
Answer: 33 mph
